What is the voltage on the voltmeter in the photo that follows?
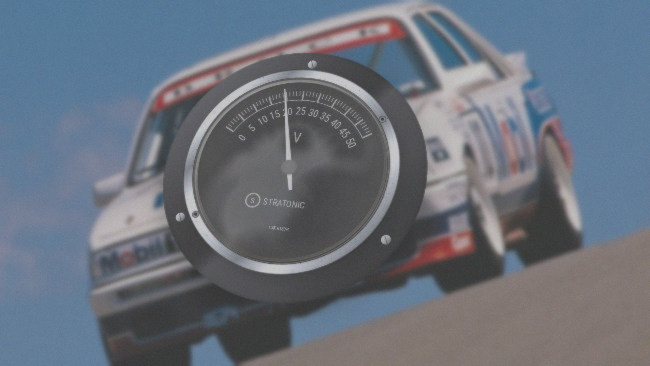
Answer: 20 V
